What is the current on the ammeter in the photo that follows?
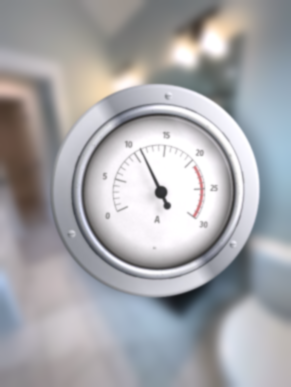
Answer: 11 A
